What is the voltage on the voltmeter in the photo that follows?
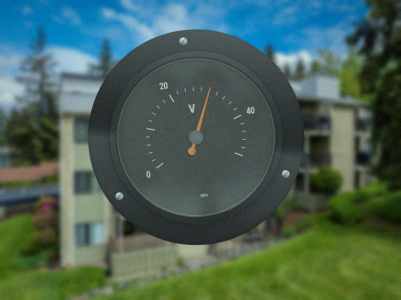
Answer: 30 V
